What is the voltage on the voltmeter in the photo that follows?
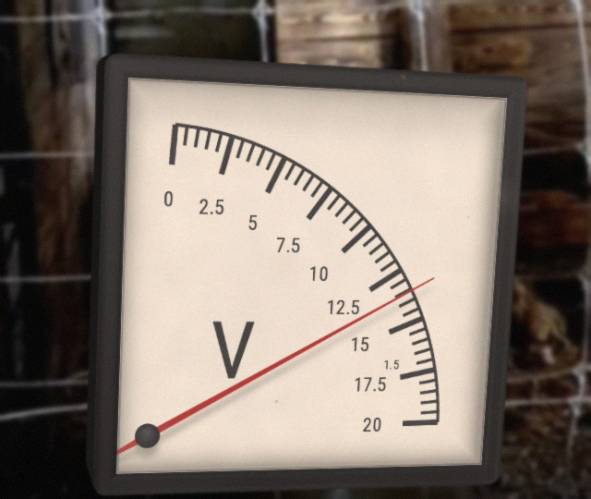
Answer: 13.5 V
